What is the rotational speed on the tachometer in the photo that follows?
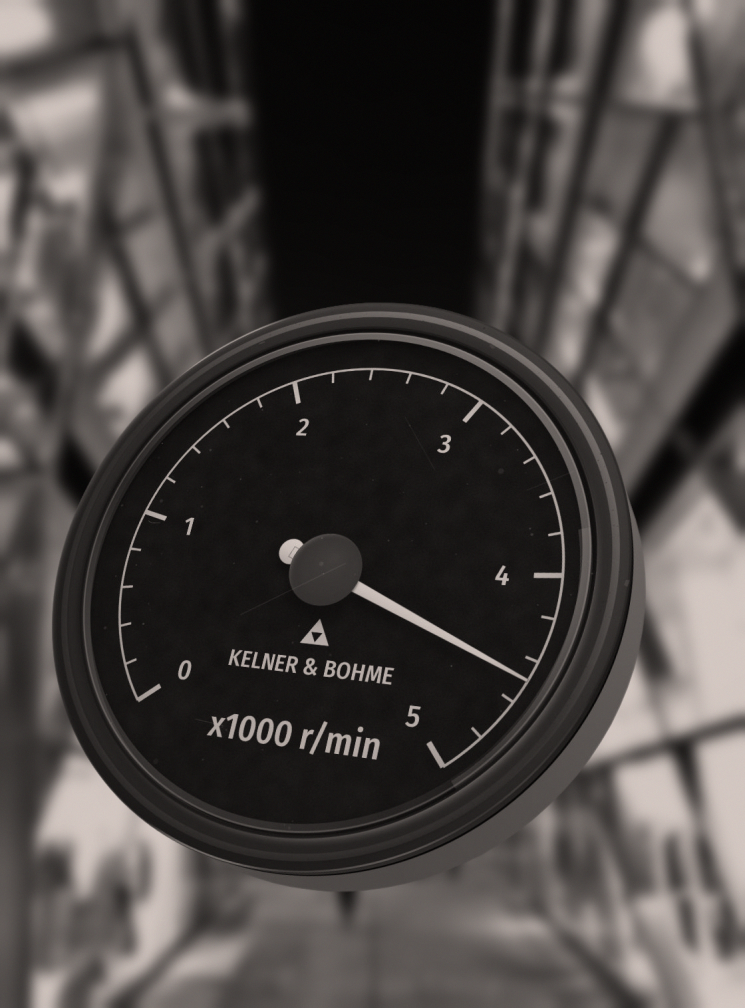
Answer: 4500 rpm
